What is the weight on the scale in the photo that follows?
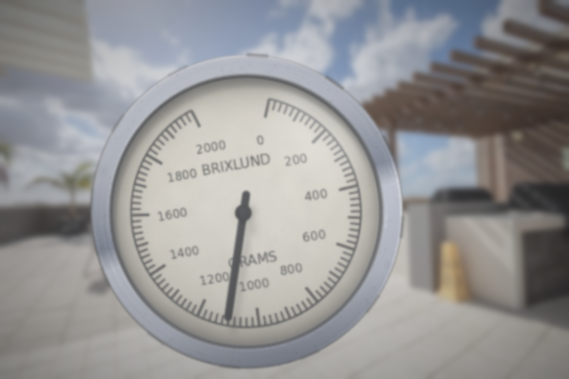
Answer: 1100 g
